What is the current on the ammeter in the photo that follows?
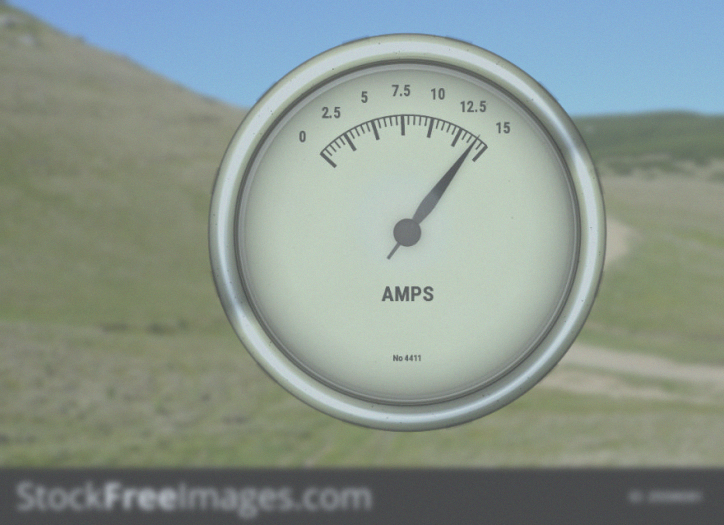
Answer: 14 A
